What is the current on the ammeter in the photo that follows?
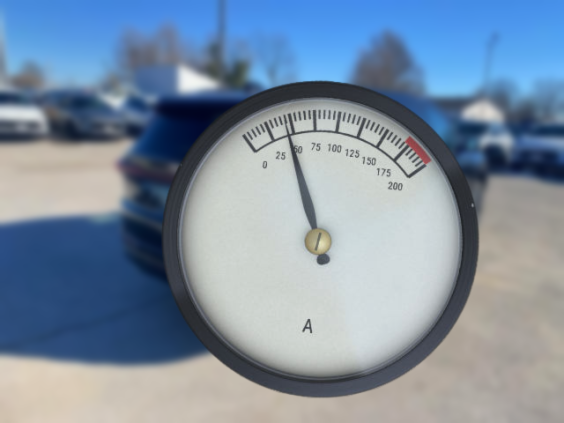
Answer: 45 A
